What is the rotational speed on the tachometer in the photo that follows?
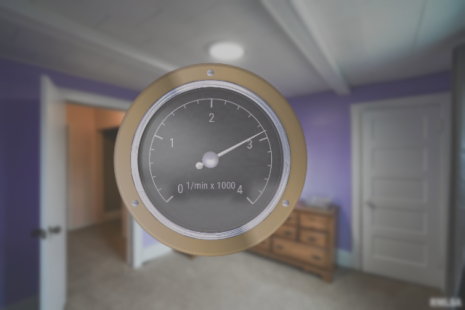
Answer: 2900 rpm
